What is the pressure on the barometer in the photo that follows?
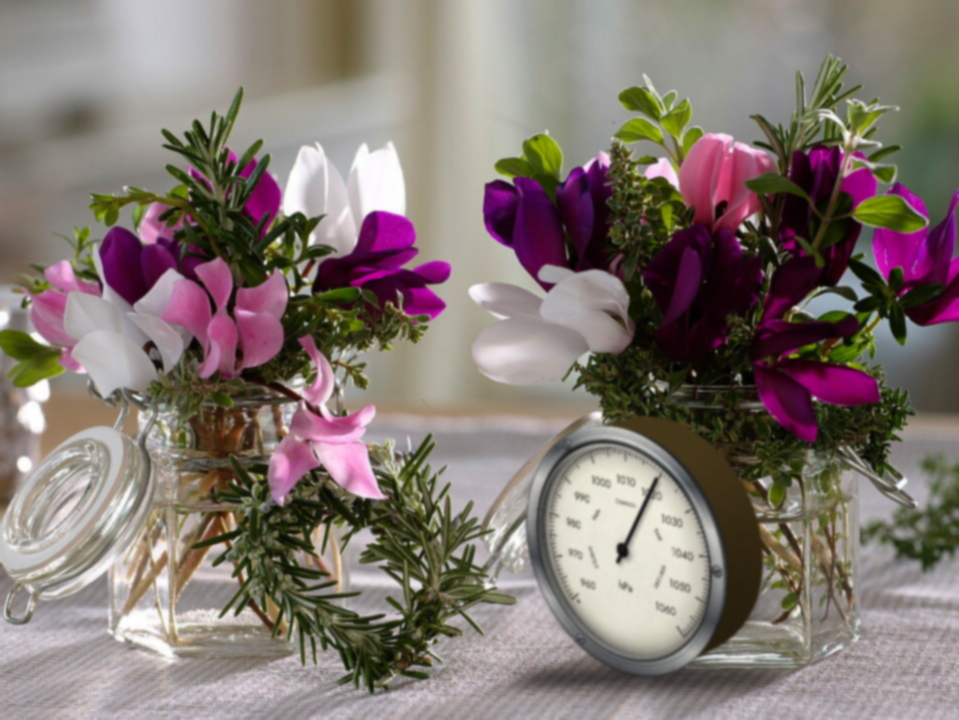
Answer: 1020 hPa
